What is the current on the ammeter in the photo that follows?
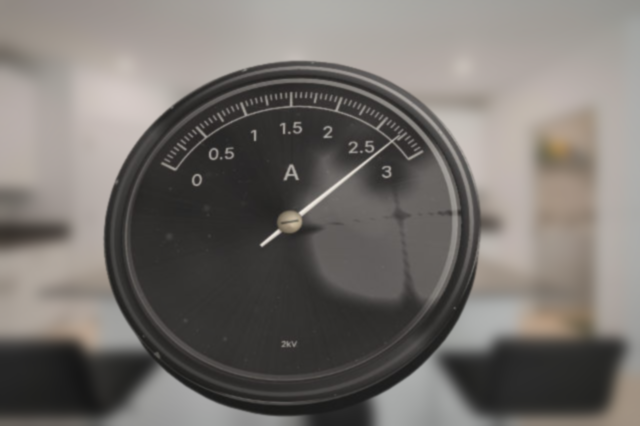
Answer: 2.75 A
